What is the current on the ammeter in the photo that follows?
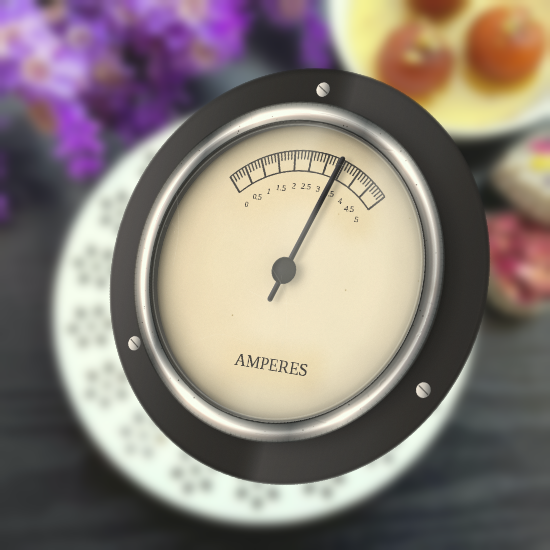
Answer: 3.5 A
